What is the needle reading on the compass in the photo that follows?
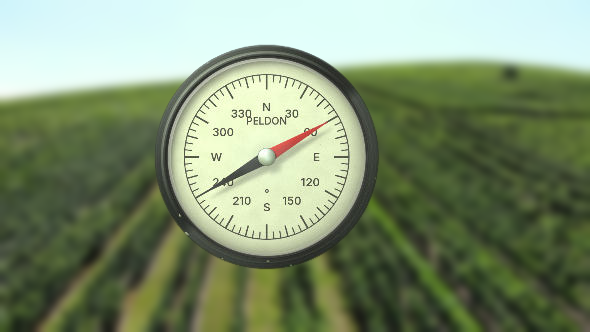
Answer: 60 °
